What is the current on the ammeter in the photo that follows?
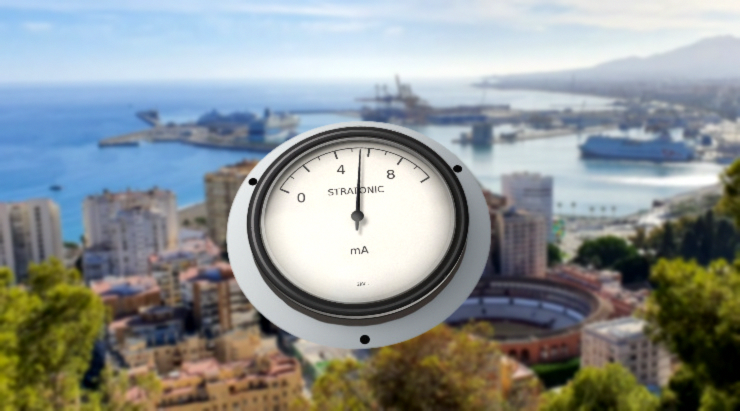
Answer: 5.5 mA
